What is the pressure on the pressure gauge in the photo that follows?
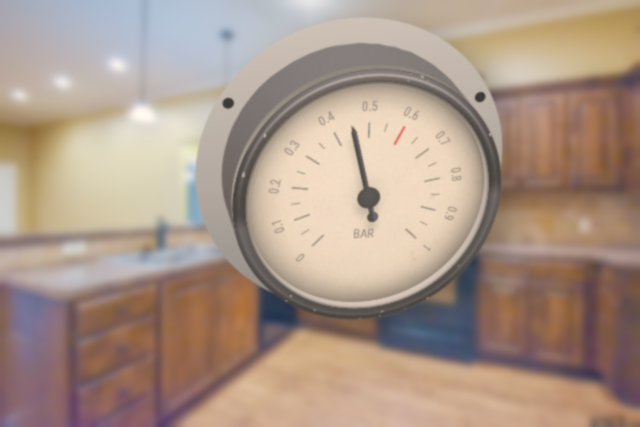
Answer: 0.45 bar
